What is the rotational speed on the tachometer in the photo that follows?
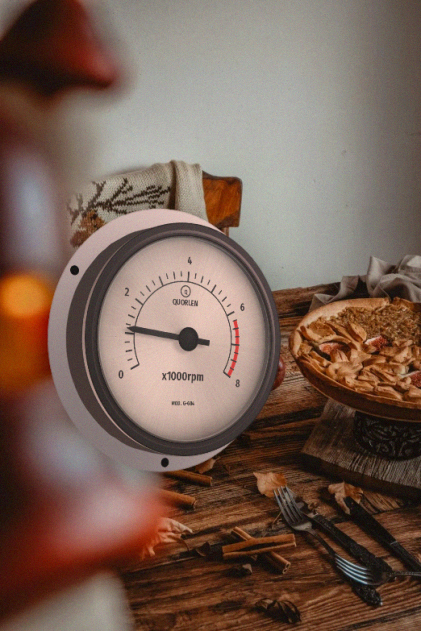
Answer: 1125 rpm
